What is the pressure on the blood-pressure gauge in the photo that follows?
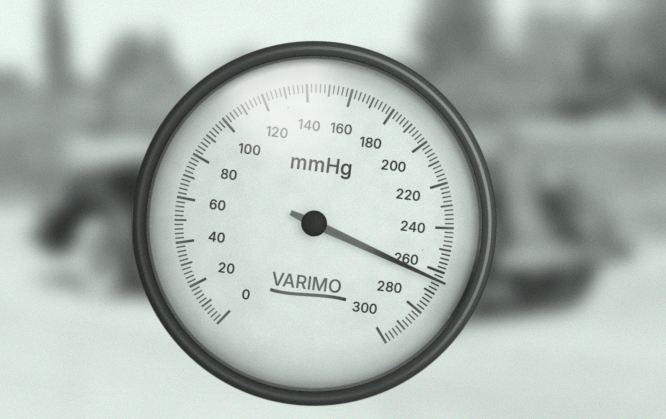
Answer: 264 mmHg
